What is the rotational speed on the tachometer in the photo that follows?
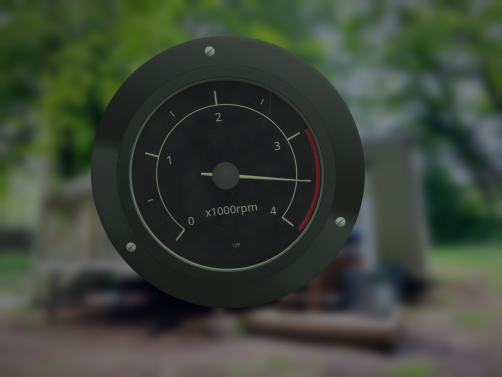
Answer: 3500 rpm
